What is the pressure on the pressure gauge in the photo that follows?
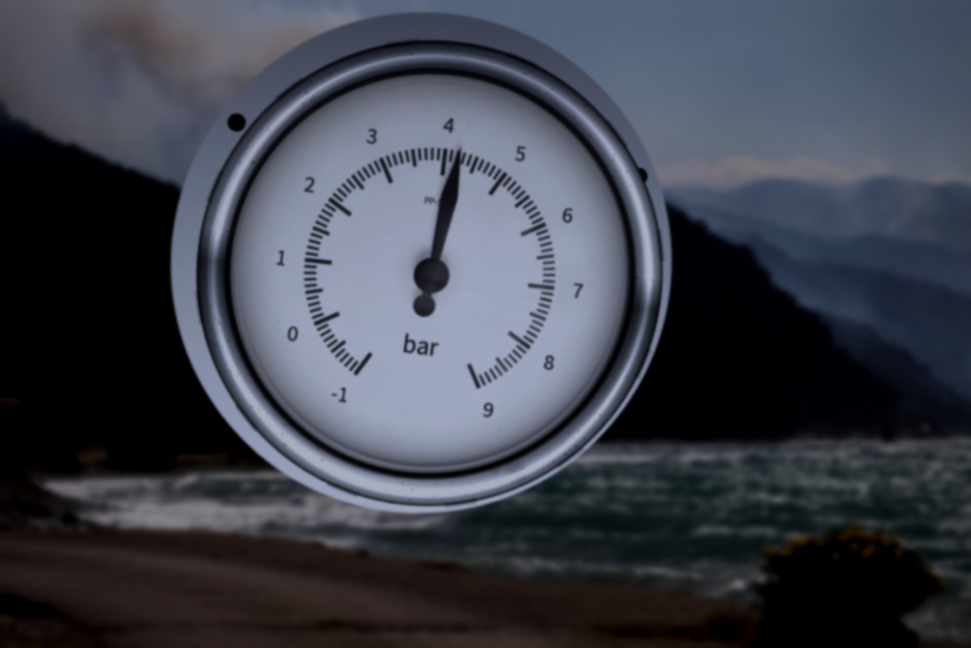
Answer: 4.2 bar
